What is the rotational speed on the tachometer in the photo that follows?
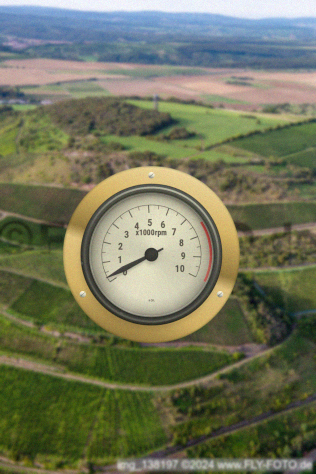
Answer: 250 rpm
